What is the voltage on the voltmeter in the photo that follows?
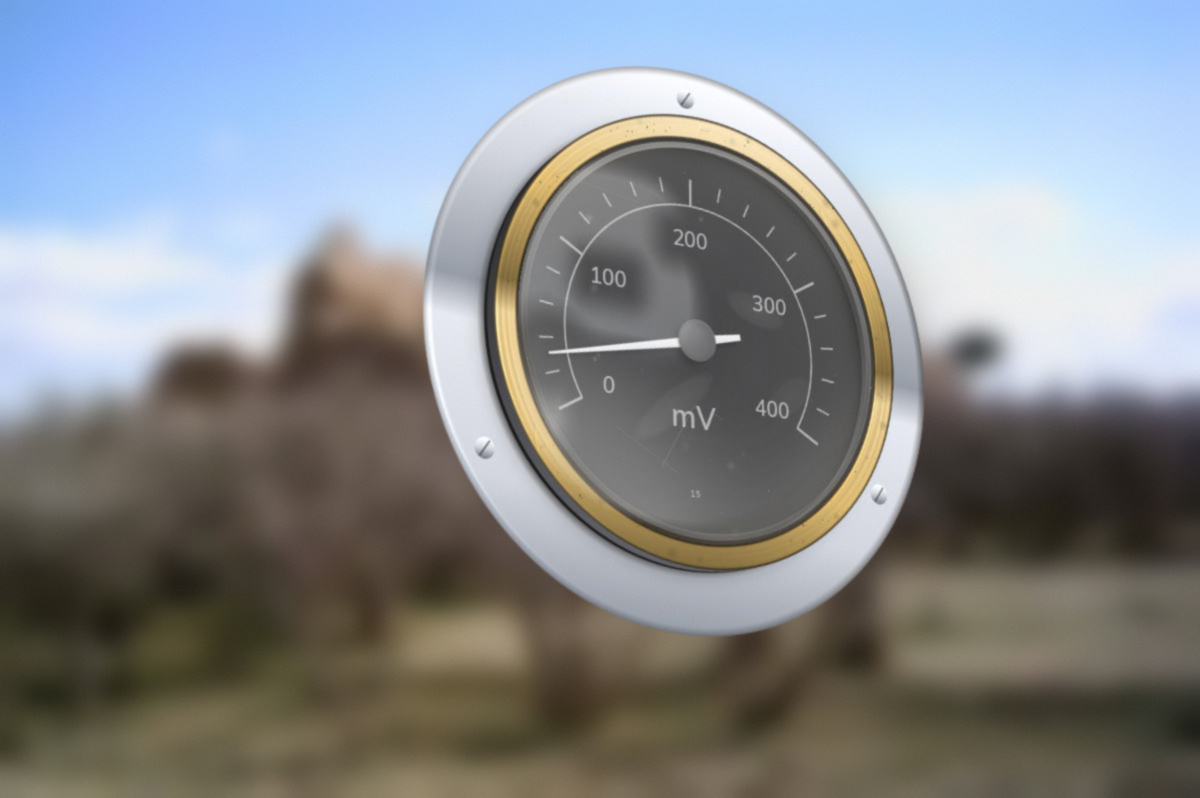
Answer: 30 mV
